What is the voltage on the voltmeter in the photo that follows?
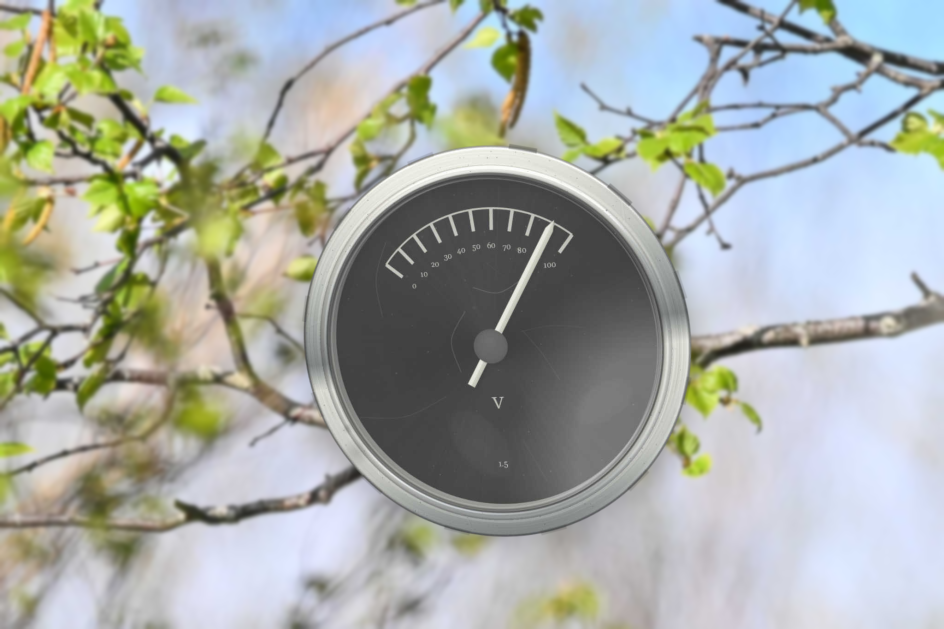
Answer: 90 V
